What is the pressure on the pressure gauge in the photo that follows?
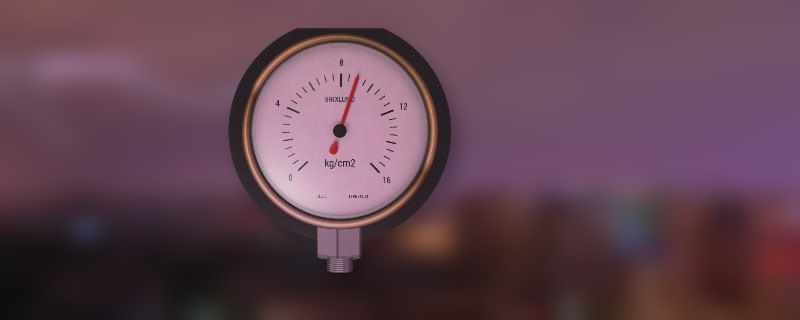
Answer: 9 kg/cm²
